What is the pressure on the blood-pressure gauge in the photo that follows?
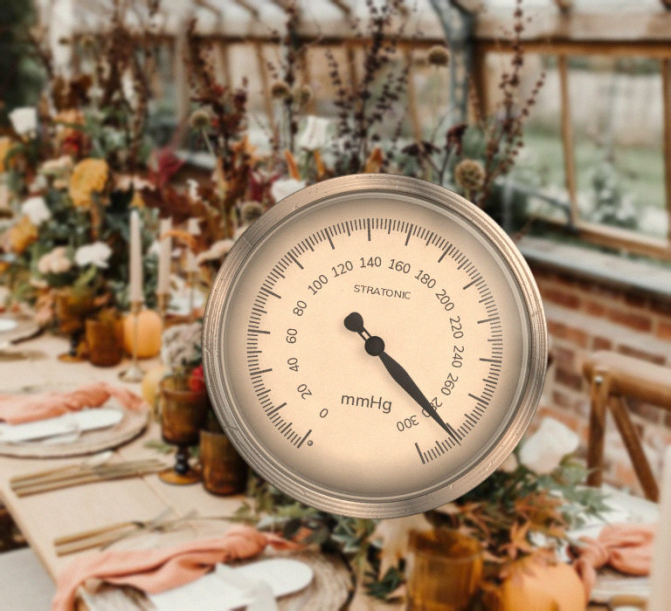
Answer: 282 mmHg
